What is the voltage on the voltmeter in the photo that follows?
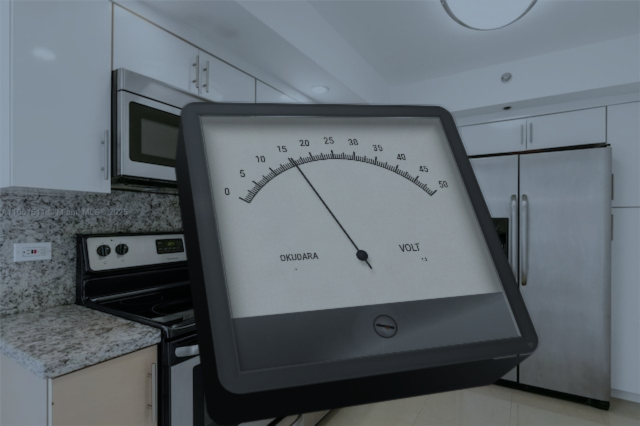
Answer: 15 V
